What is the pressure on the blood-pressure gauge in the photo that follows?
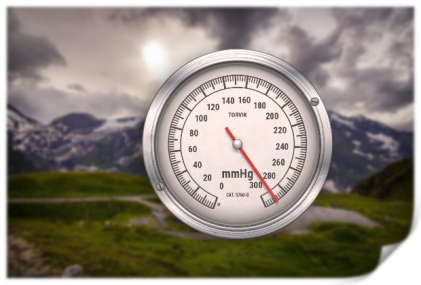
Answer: 290 mmHg
